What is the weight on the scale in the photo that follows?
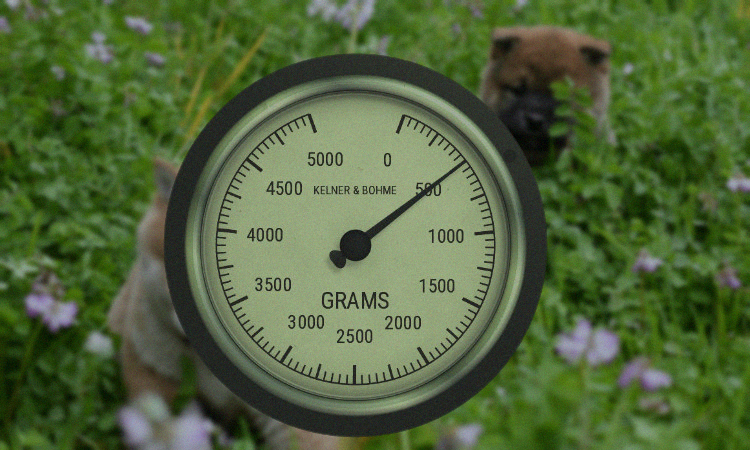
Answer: 500 g
